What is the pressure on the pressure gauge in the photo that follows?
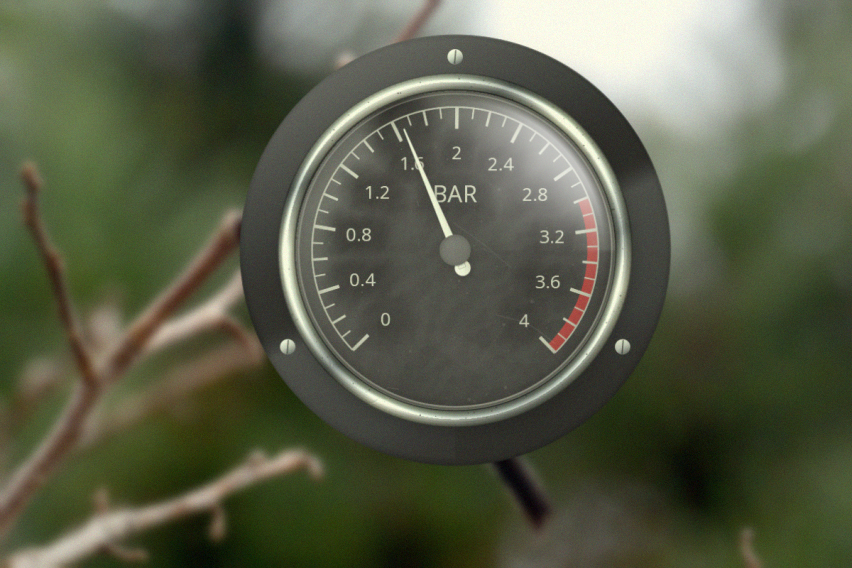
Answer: 1.65 bar
